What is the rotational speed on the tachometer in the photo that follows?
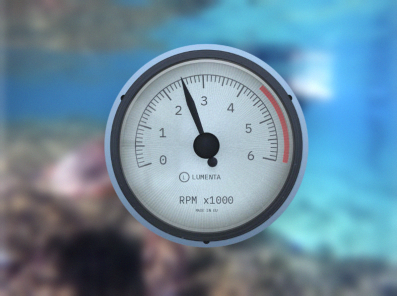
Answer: 2500 rpm
